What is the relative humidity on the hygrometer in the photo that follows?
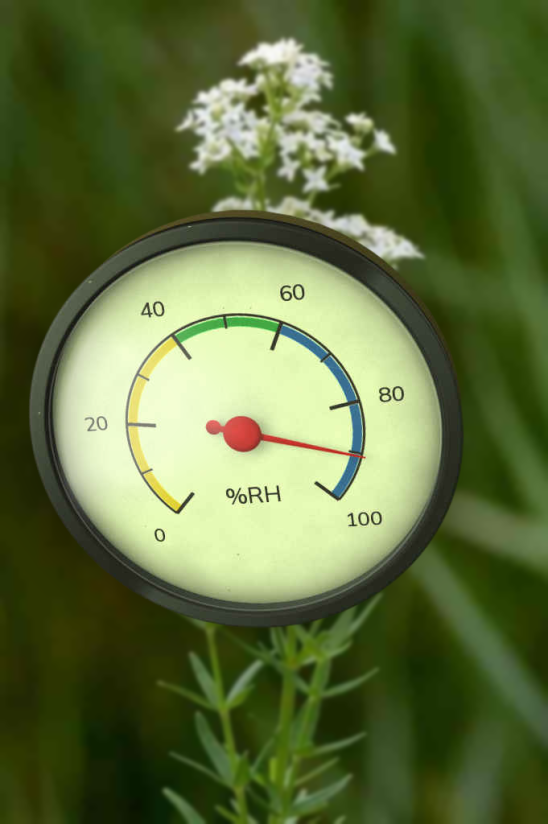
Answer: 90 %
